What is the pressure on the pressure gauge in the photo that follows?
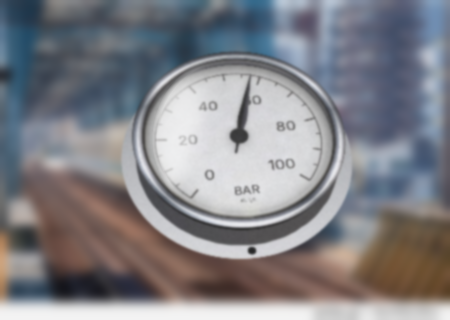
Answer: 57.5 bar
